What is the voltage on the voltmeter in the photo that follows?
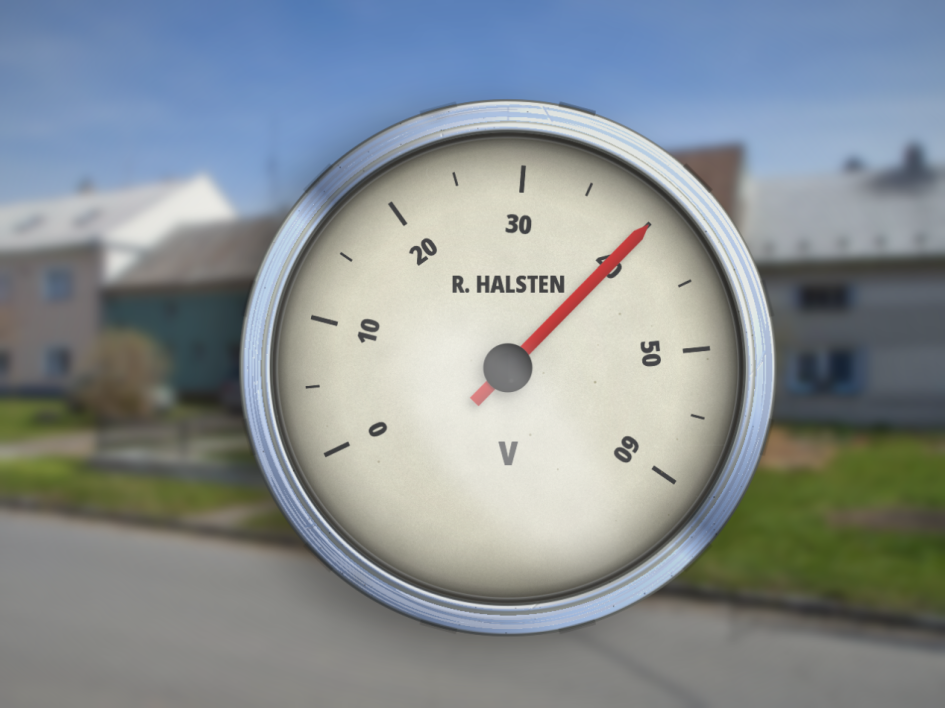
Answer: 40 V
